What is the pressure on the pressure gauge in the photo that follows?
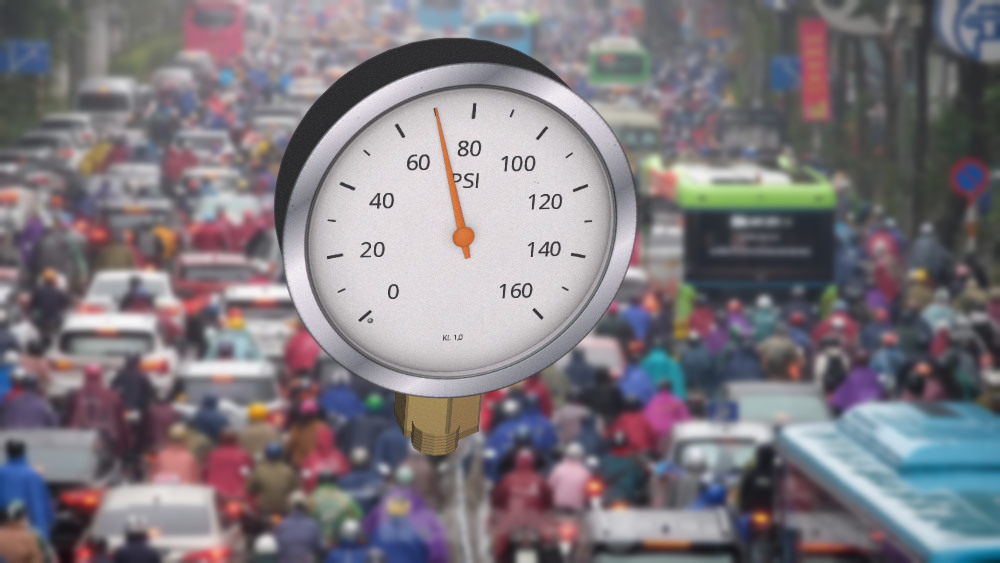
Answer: 70 psi
